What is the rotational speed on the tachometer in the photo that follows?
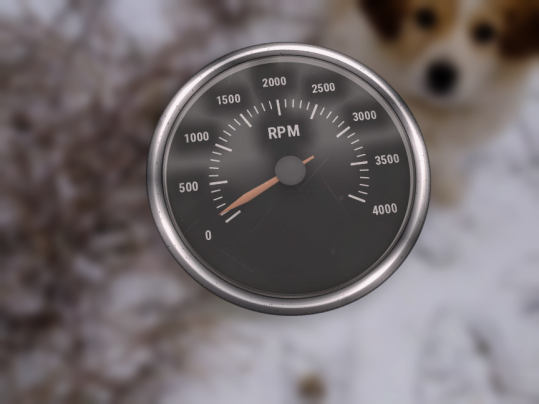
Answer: 100 rpm
